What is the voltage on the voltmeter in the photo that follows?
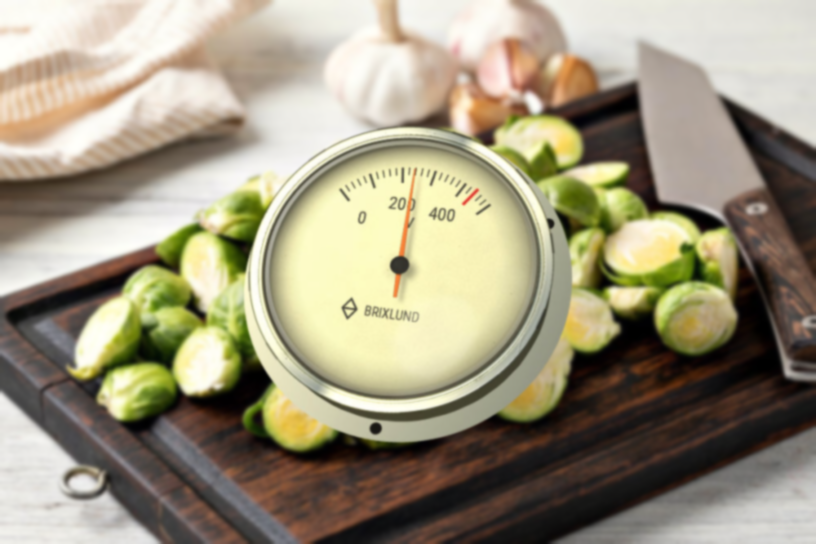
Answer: 240 V
